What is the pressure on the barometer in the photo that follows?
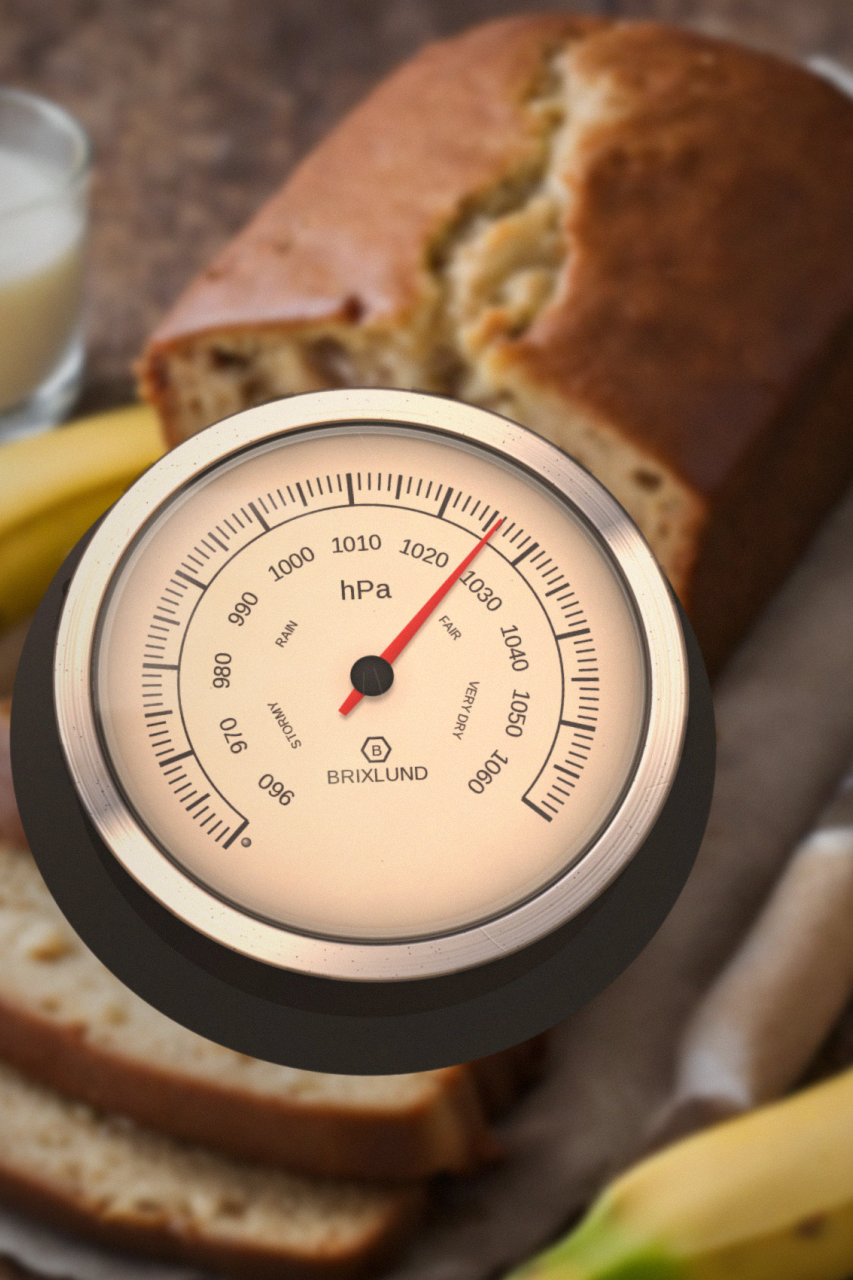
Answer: 1026 hPa
